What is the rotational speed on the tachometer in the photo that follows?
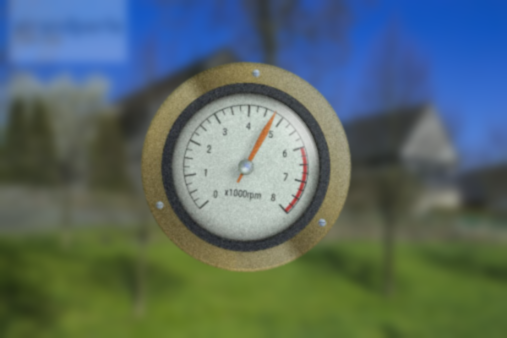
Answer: 4750 rpm
